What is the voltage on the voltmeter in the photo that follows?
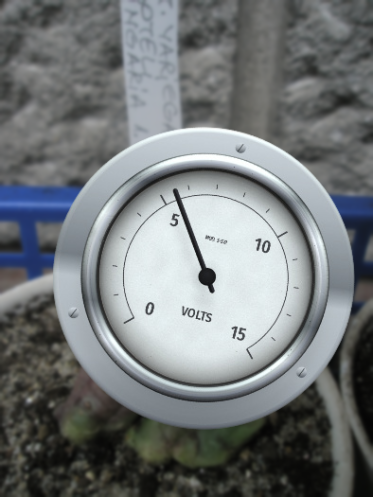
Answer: 5.5 V
